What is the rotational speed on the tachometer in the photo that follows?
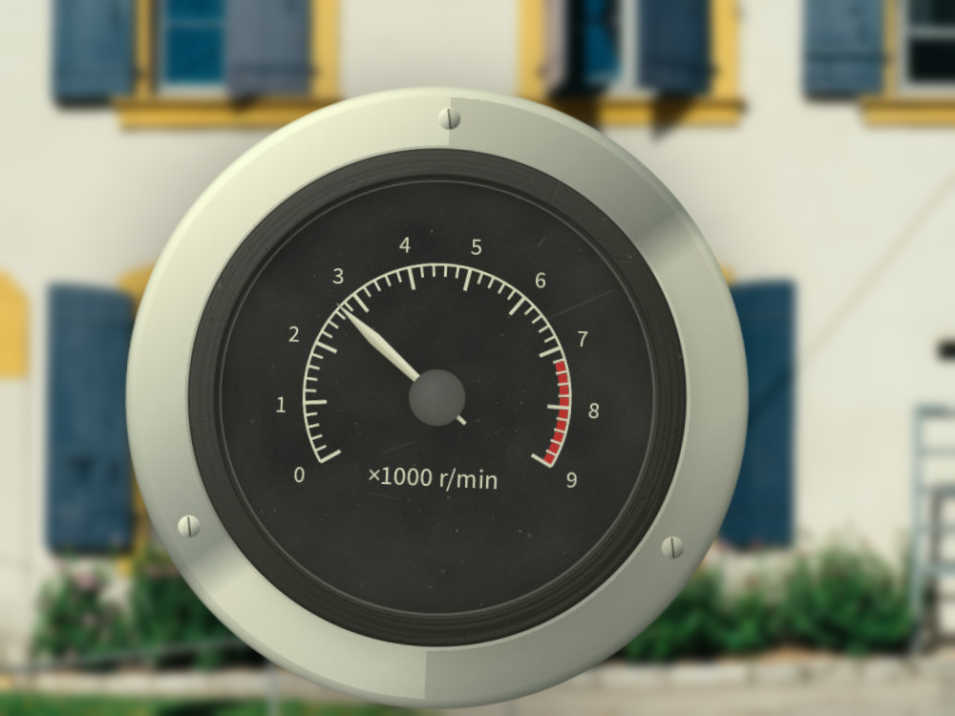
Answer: 2700 rpm
